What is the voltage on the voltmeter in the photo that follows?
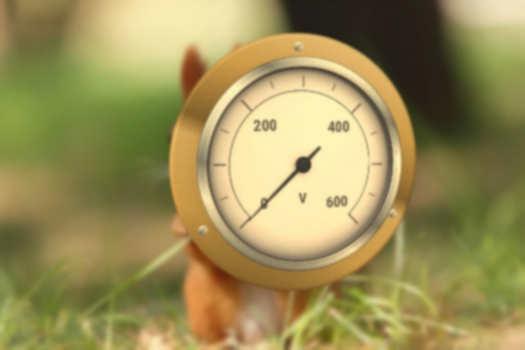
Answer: 0 V
